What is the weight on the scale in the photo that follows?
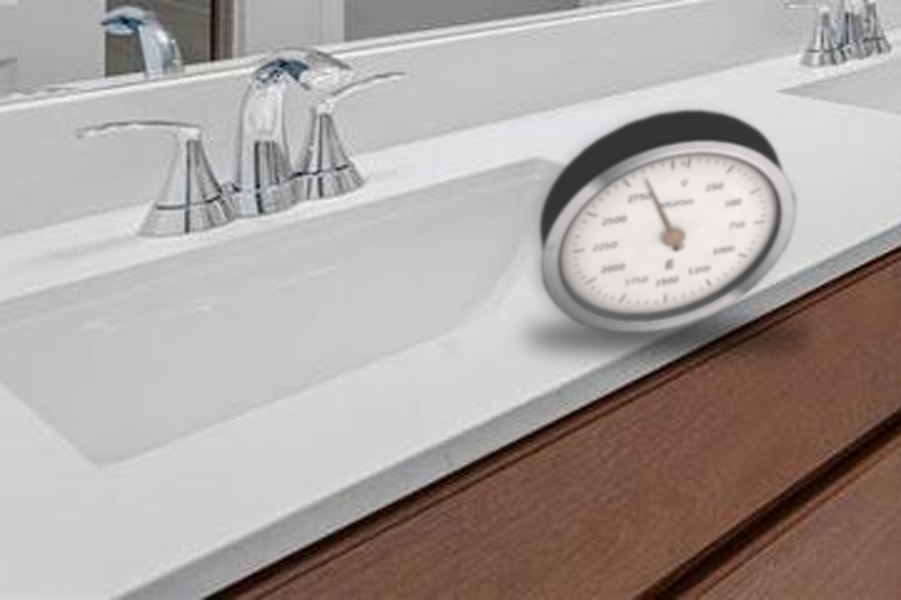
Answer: 2850 g
